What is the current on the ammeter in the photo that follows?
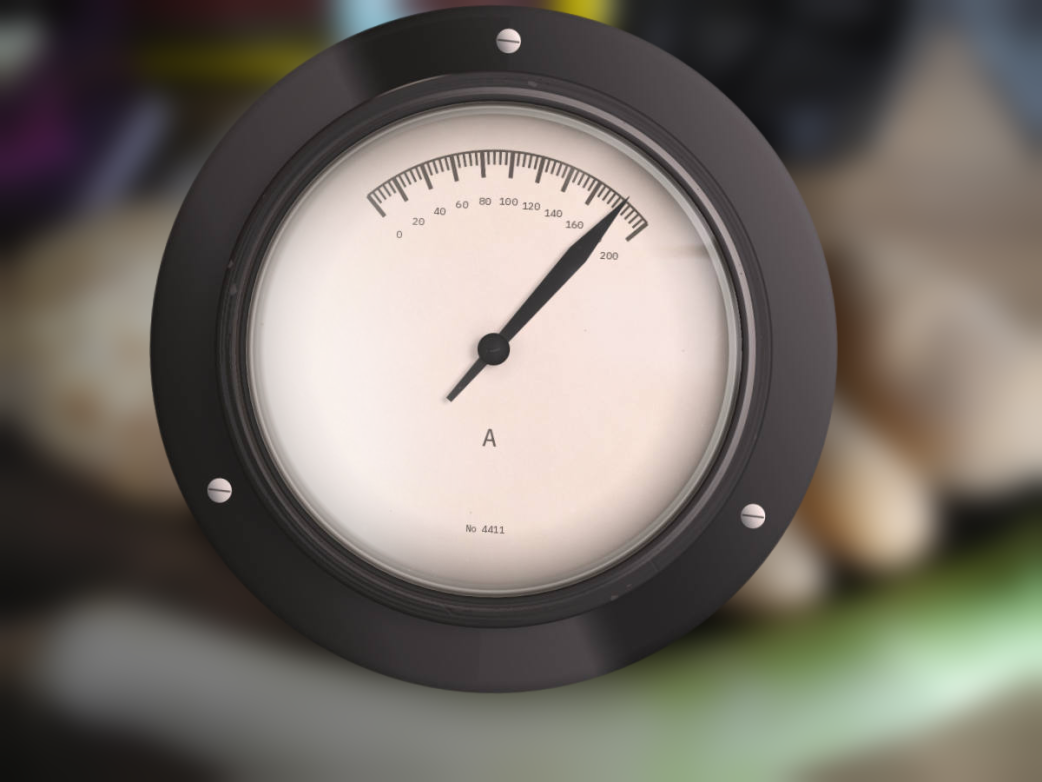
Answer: 180 A
